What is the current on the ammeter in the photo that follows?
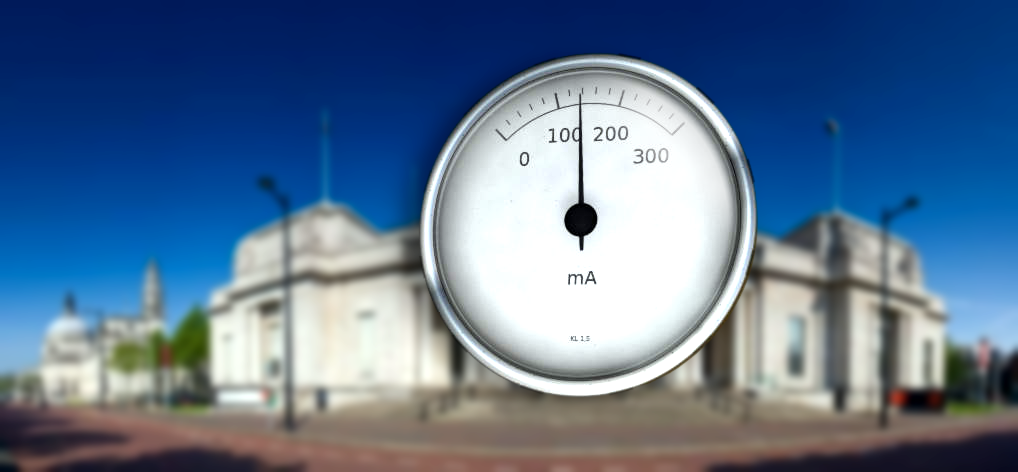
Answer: 140 mA
